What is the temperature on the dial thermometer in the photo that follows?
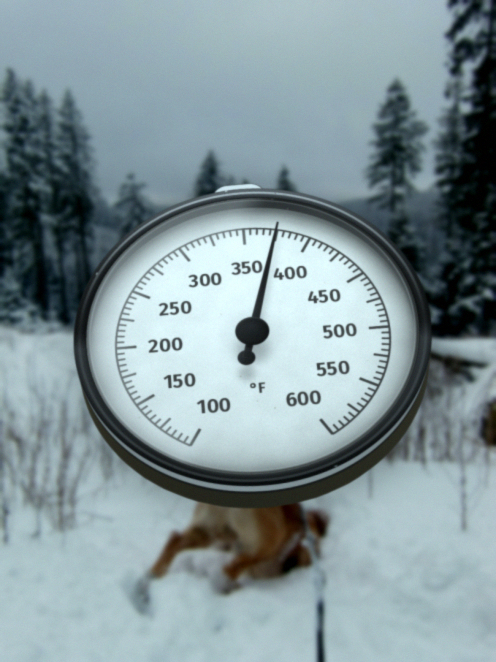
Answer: 375 °F
